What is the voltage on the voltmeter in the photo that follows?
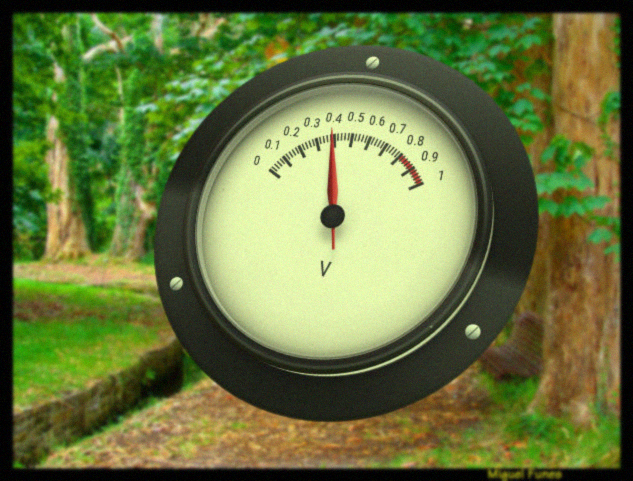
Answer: 0.4 V
